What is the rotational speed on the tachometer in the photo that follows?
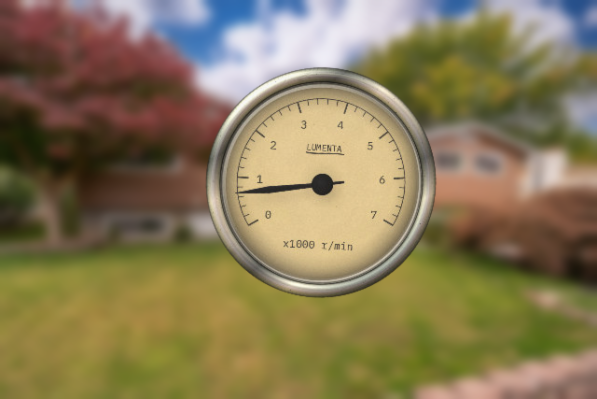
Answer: 700 rpm
